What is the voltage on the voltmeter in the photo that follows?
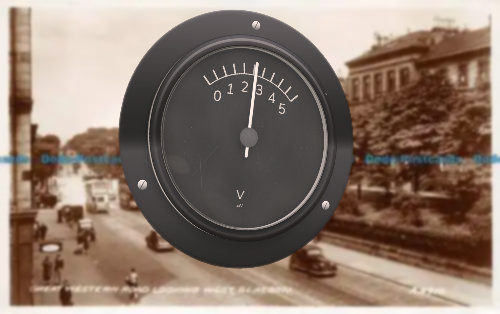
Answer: 2.5 V
